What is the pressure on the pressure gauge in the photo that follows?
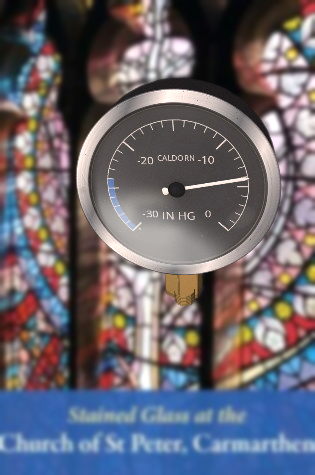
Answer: -6 inHg
